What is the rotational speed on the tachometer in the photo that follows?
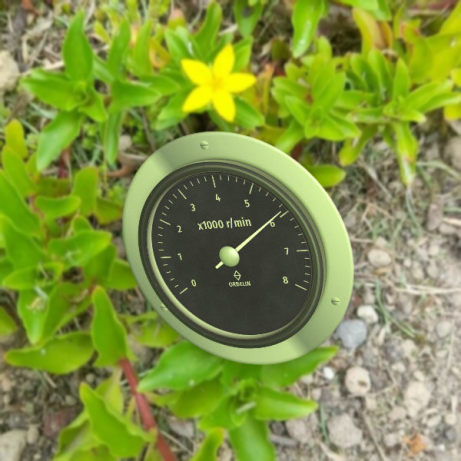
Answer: 5900 rpm
